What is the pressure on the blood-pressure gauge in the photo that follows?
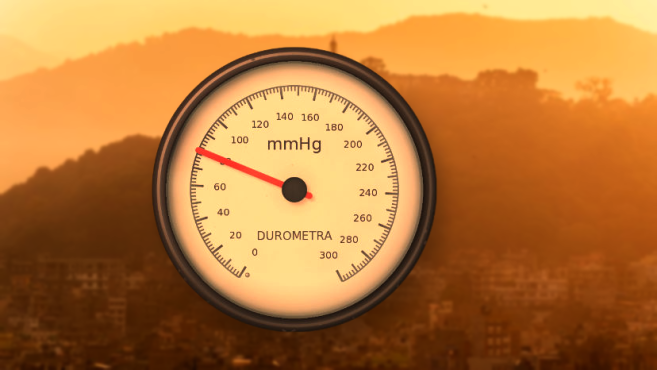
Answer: 80 mmHg
